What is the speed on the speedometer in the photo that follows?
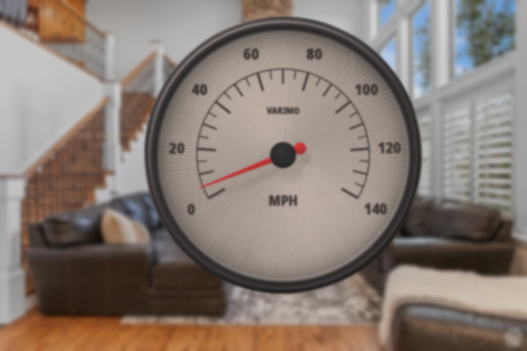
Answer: 5 mph
